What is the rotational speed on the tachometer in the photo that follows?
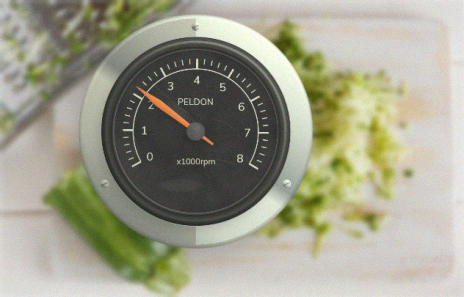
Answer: 2200 rpm
